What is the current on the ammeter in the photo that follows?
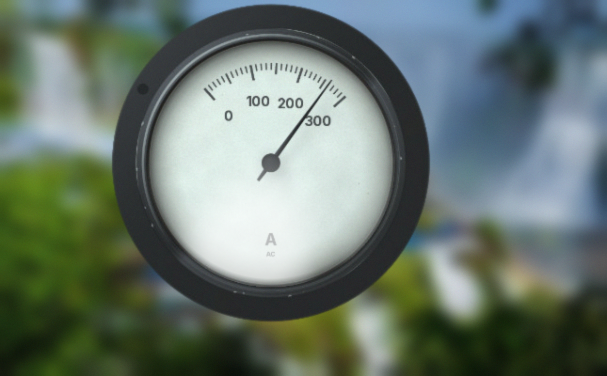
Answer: 260 A
